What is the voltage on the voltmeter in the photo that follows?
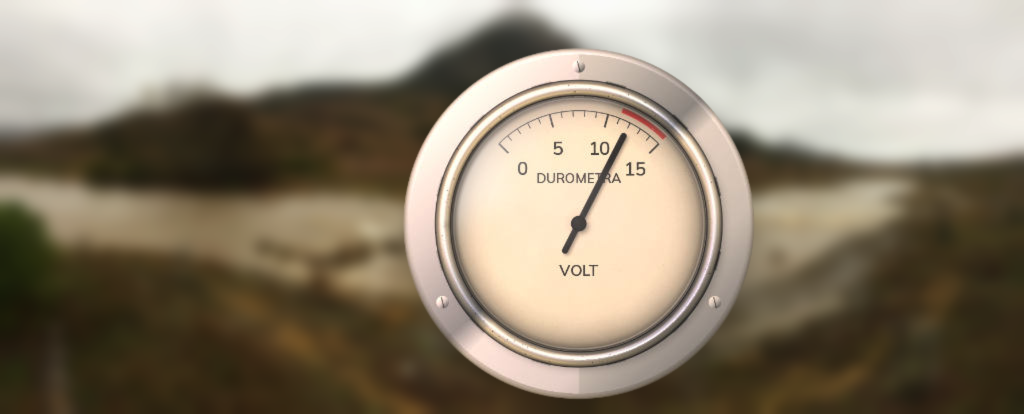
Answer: 12 V
